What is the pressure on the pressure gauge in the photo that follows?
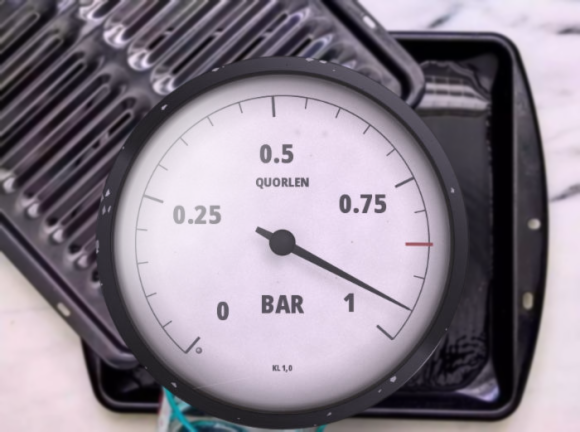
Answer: 0.95 bar
